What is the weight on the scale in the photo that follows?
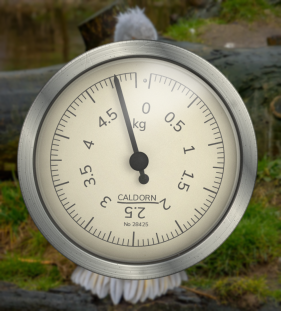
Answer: 4.8 kg
